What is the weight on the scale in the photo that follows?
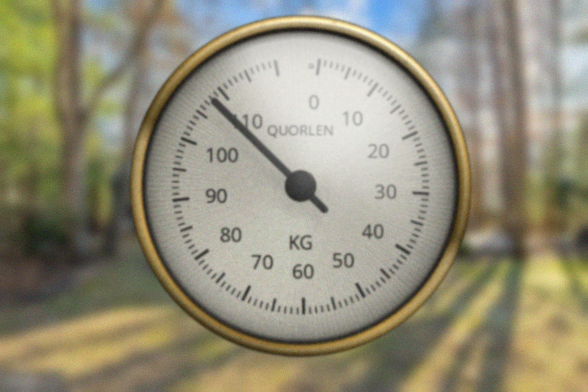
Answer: 108 kg
